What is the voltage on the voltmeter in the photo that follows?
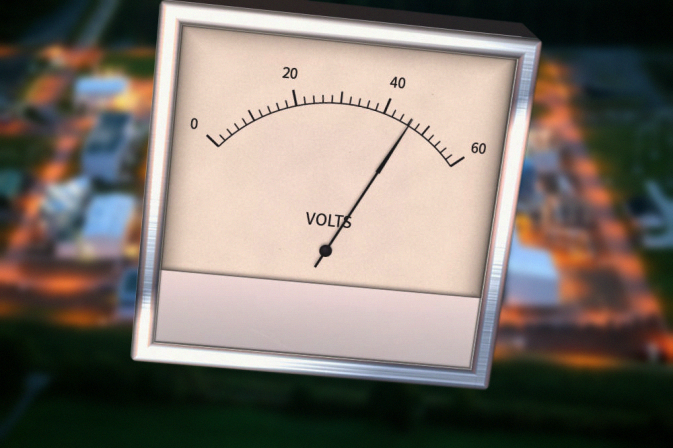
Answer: 46 V
